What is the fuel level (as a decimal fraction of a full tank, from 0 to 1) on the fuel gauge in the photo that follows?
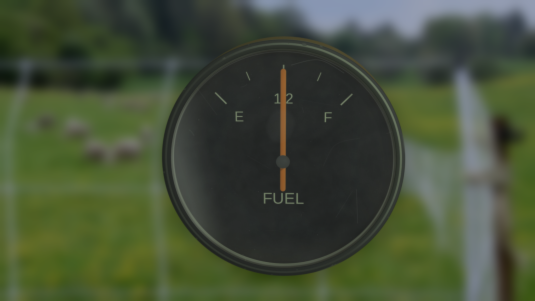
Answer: 0.5
